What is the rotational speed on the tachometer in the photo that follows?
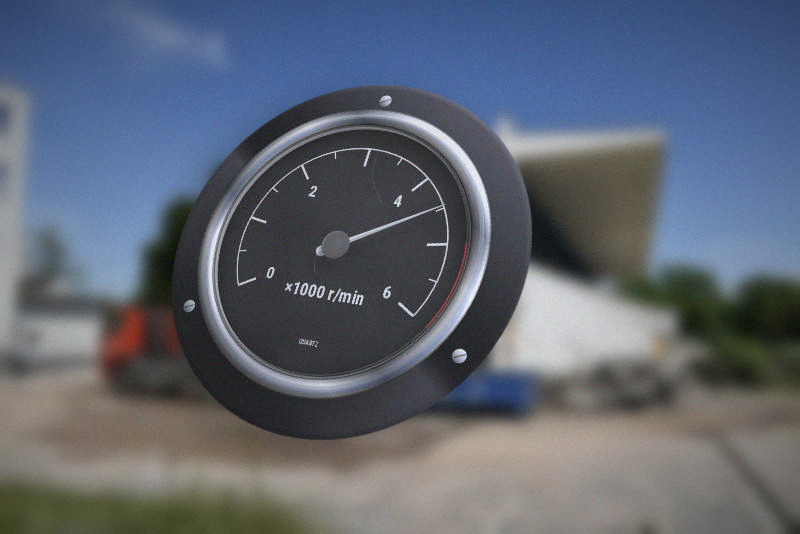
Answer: 4500 rpm
